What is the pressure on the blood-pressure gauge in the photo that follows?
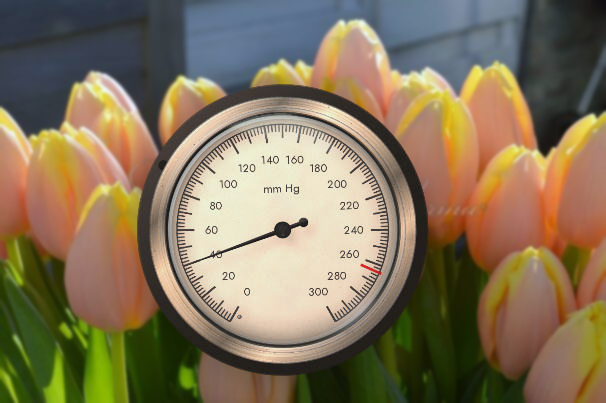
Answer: 40 mmHg
